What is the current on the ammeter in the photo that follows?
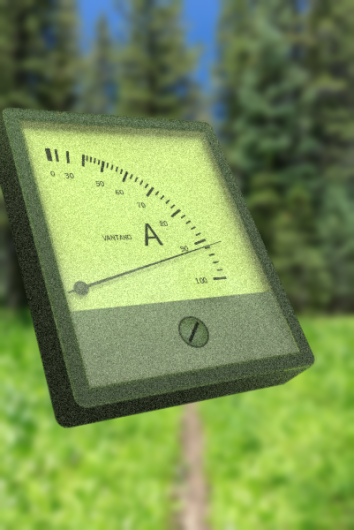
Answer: 92 A
